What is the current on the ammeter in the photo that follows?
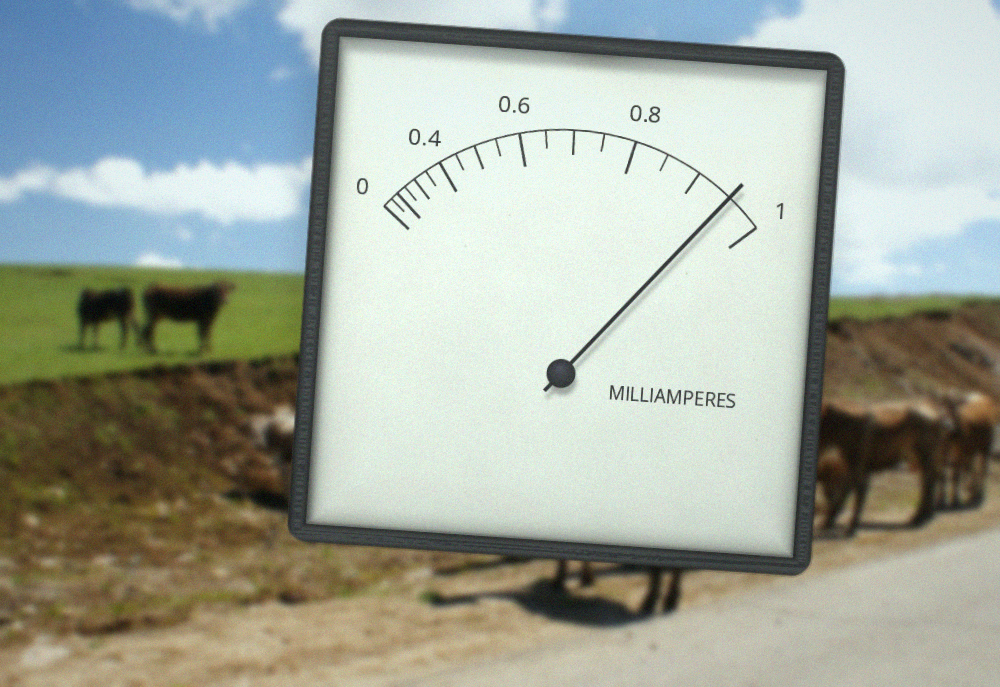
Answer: 0.95 mA
